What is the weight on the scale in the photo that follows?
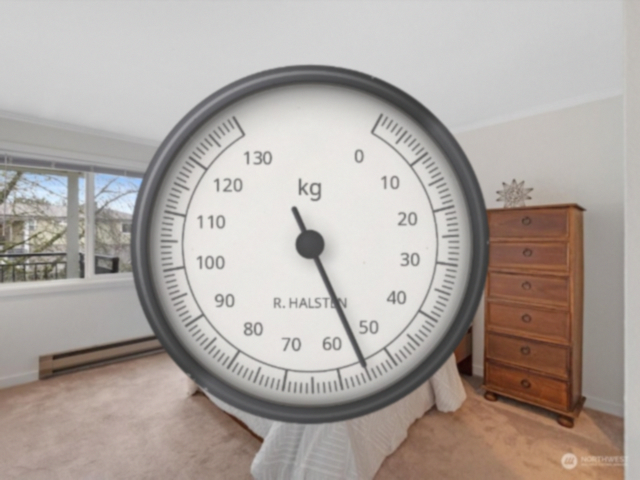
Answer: 55 kg
